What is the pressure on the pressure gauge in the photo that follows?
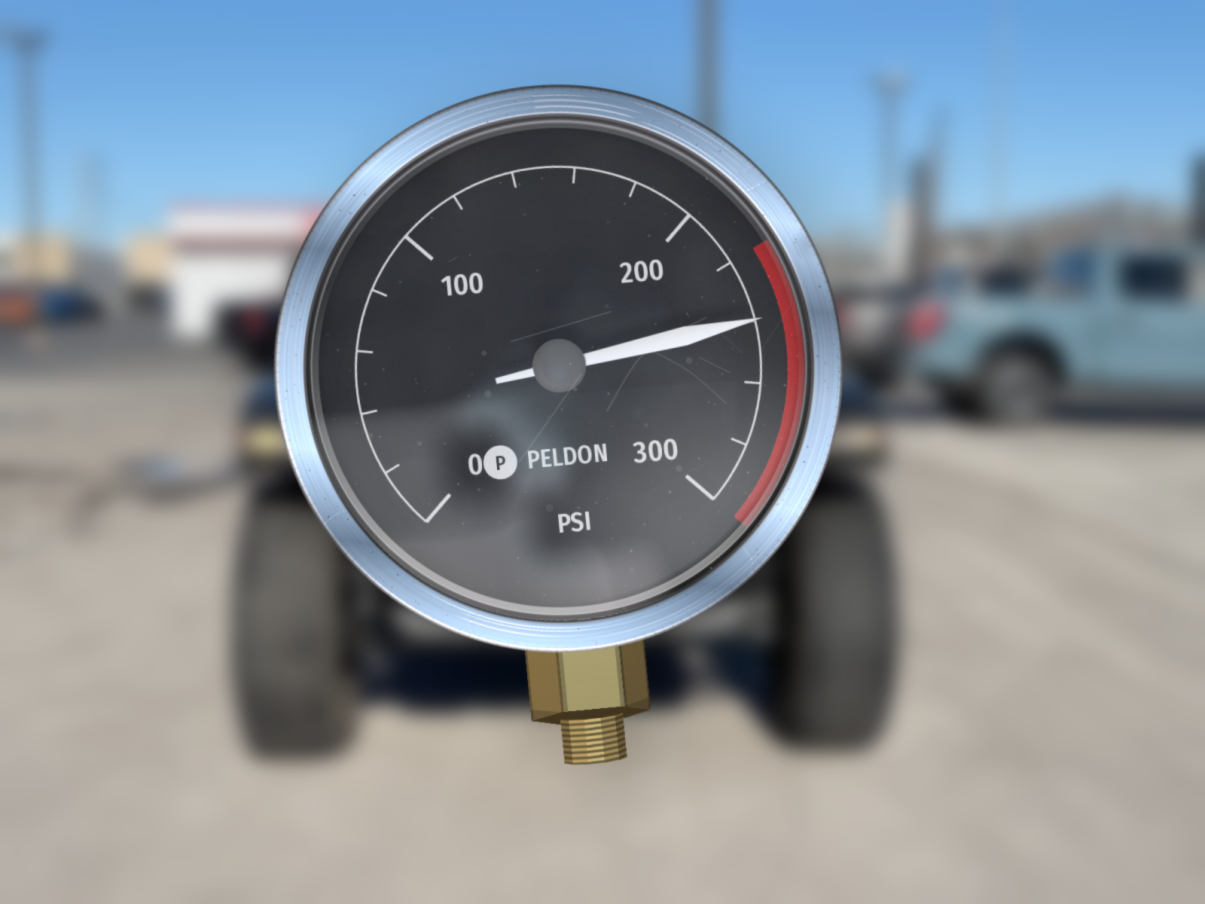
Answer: 240 psi
